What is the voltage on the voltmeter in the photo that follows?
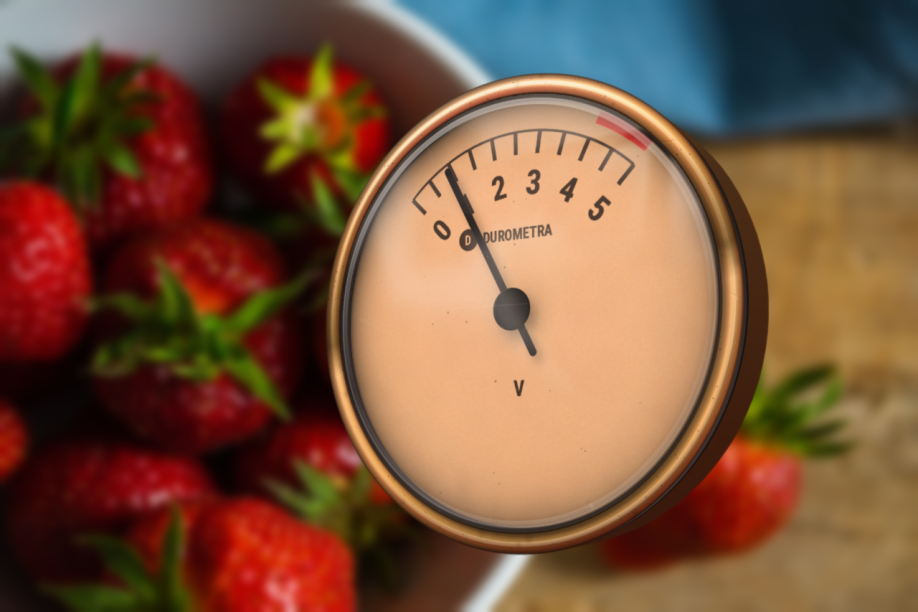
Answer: 1 V
